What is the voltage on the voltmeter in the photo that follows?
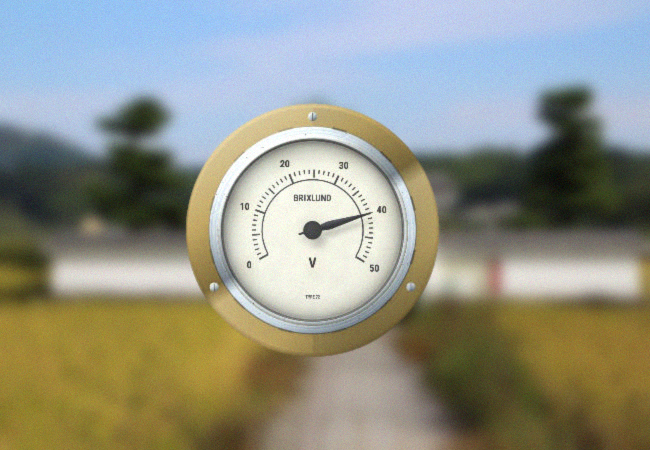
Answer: 40 V
